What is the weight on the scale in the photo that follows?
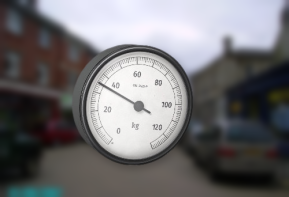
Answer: 35 kg
